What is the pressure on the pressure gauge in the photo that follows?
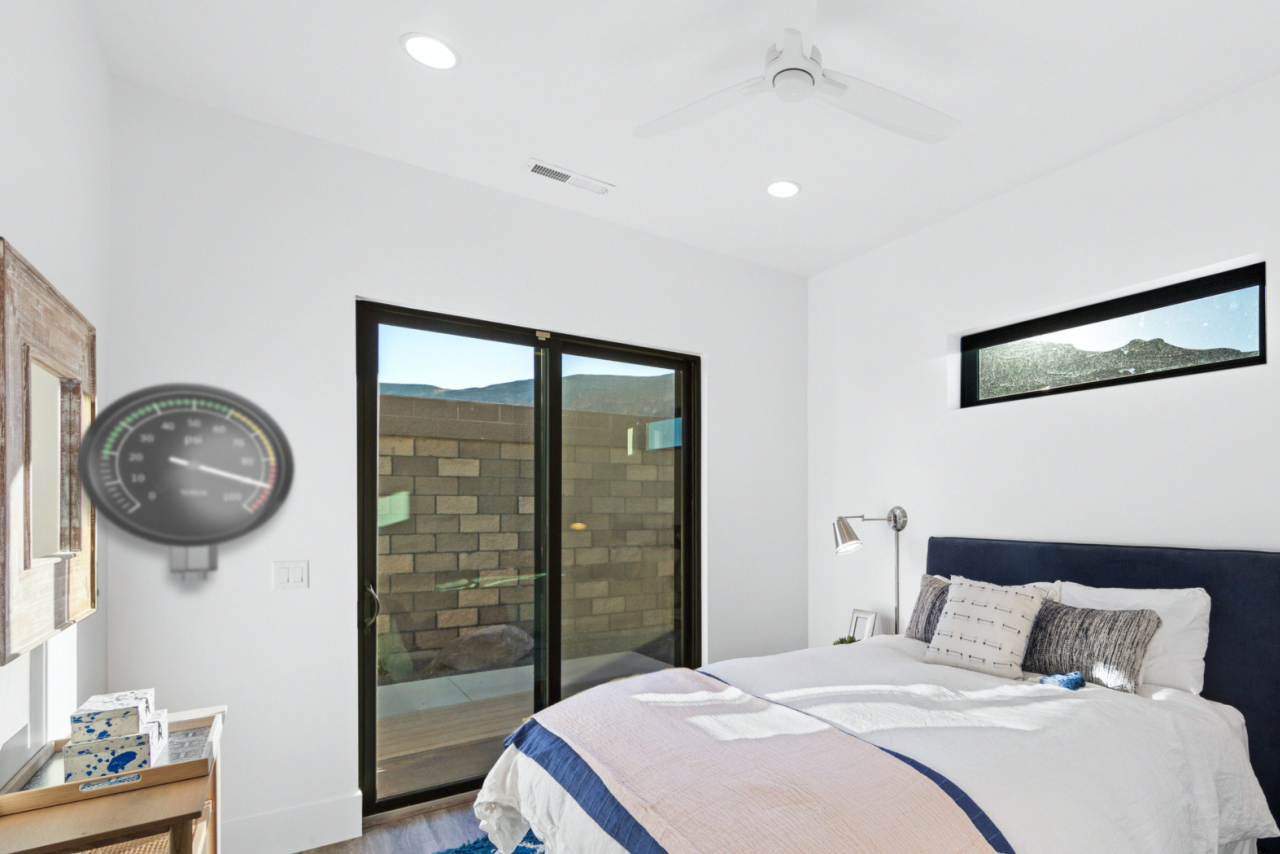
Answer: 90 psi
